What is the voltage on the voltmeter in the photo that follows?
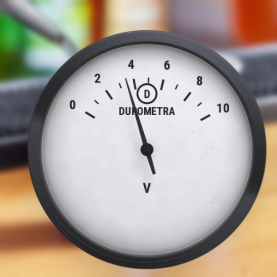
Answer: 3.5 V
